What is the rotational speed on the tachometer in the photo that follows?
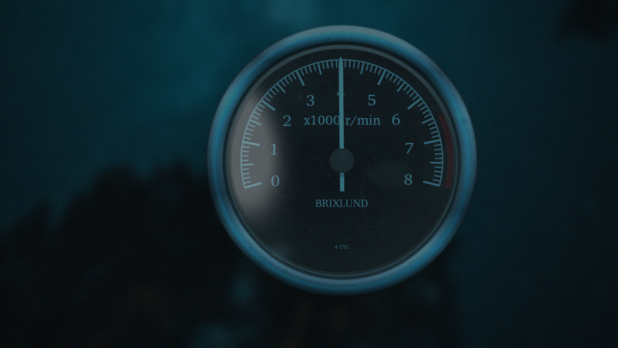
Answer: 4000 rpm
